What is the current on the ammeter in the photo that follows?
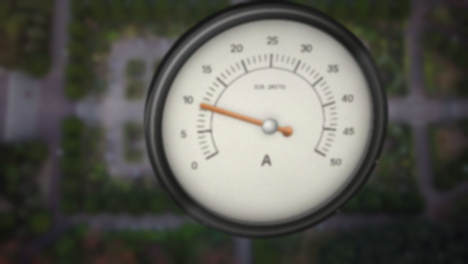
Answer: 10 A
